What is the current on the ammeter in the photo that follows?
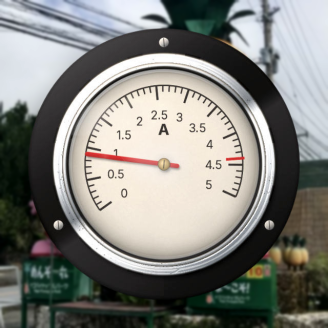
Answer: 0.9 A
